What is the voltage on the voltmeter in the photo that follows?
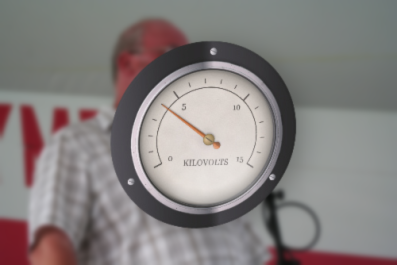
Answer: 4 kV
